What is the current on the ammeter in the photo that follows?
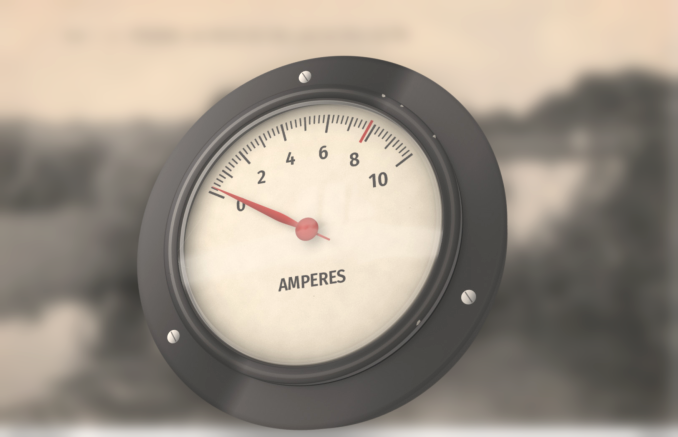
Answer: 0.2 A
